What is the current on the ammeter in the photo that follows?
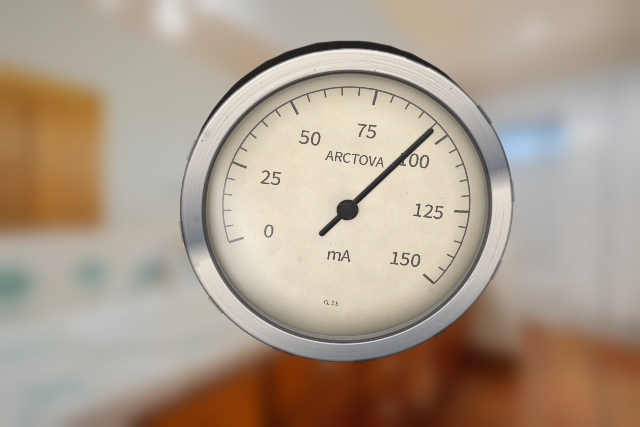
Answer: 95 mA
